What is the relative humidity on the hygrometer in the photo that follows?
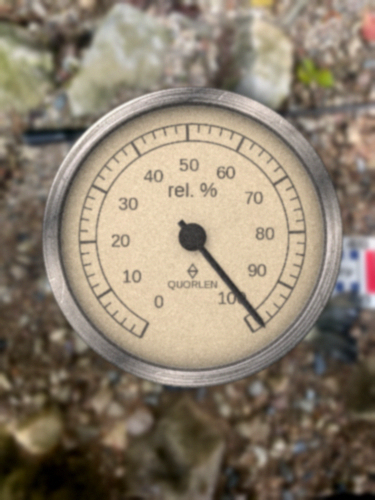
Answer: 98 %
